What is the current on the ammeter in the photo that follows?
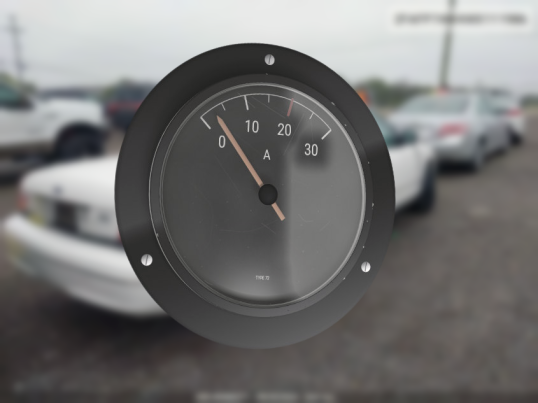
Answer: 2.5 A
